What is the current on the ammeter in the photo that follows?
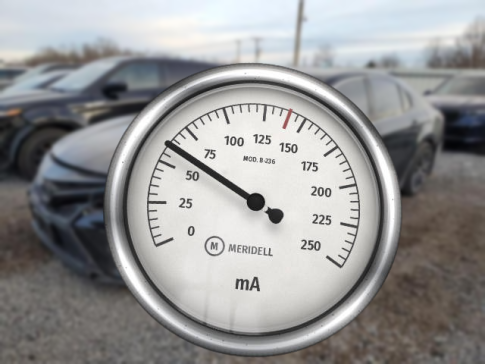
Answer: 60 mA
